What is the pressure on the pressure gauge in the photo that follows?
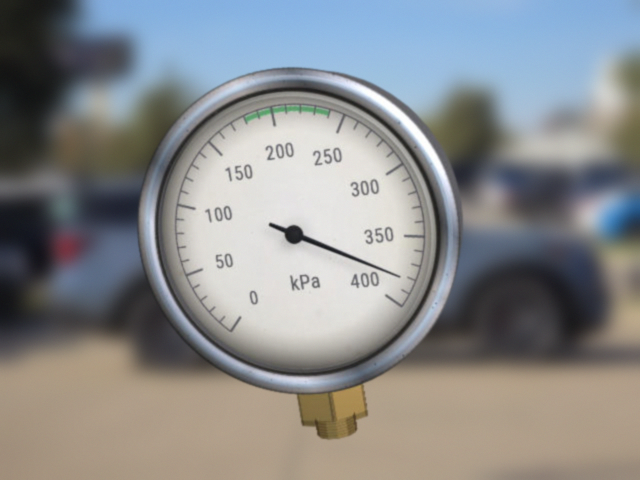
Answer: 380 kPa
